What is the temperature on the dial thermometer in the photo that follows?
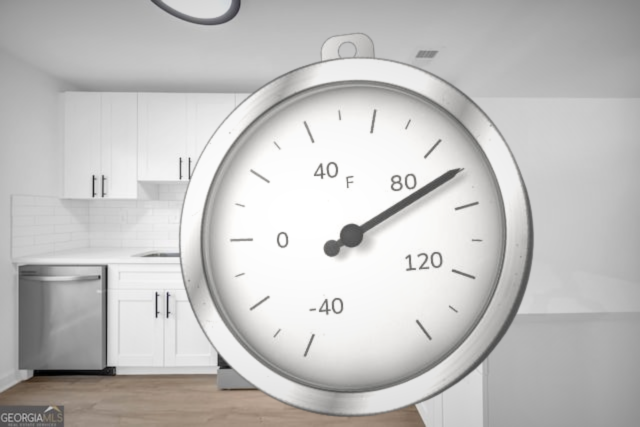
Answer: 90 °F
